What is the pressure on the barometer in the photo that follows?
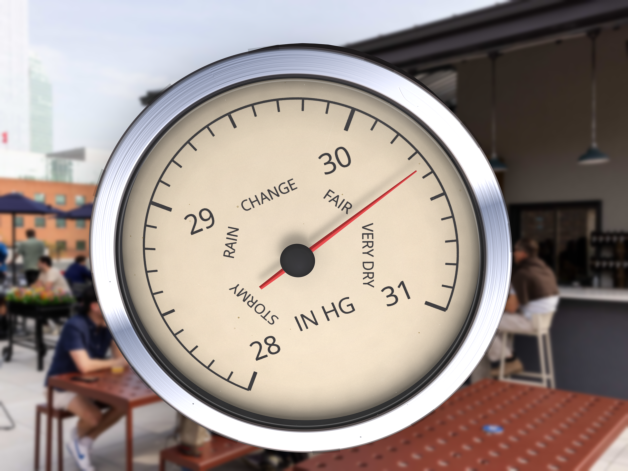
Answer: 30.35 inHg
